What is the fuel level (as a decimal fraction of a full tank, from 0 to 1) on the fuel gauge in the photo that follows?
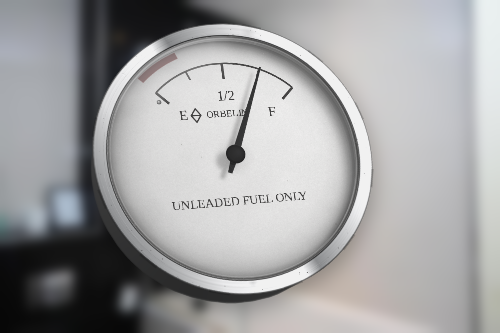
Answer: 0.75
